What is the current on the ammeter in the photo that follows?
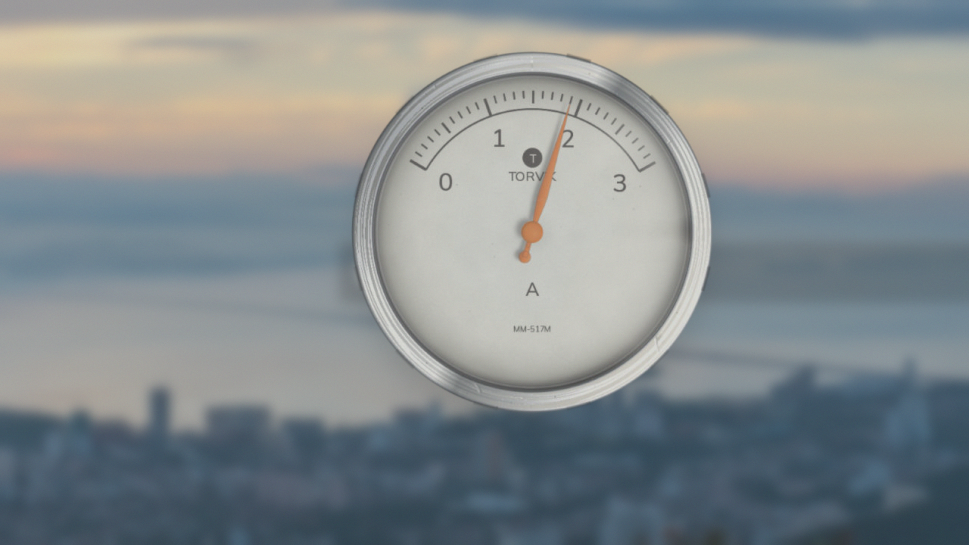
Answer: 1.9 A
